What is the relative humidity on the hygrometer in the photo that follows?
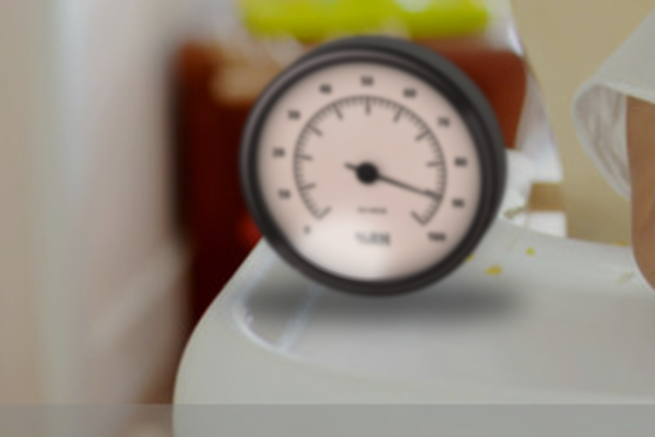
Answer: 90 %
